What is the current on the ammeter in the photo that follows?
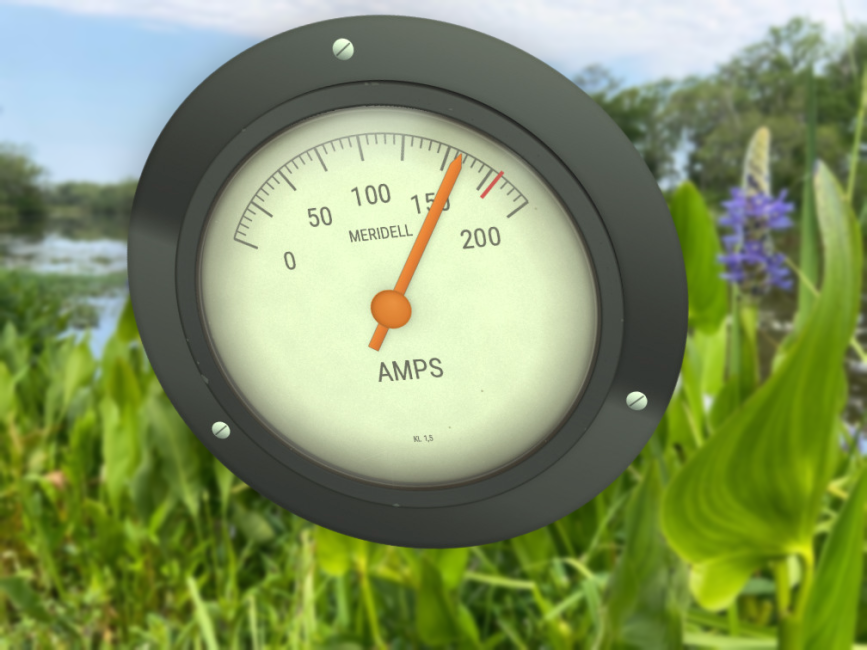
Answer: 157.5 A
